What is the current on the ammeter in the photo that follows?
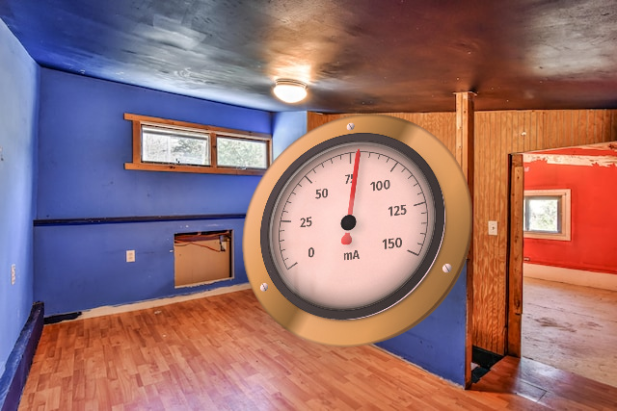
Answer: 80 mA
